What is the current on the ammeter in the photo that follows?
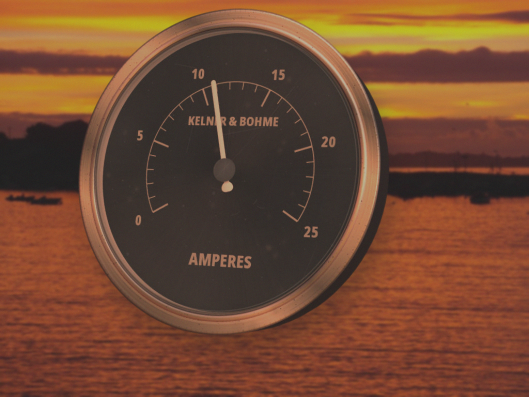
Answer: 11 A
